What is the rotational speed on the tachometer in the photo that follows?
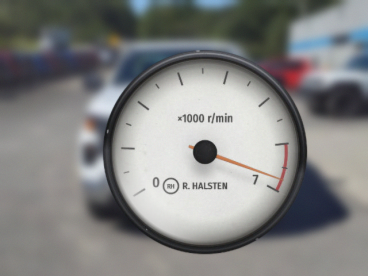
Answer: 6750 rpm
